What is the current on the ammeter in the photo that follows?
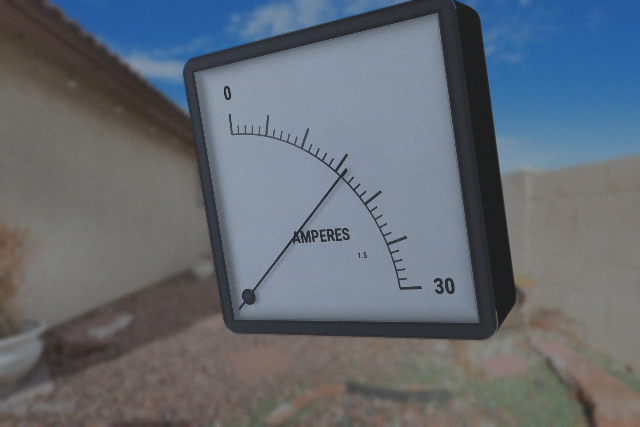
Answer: 16 A
